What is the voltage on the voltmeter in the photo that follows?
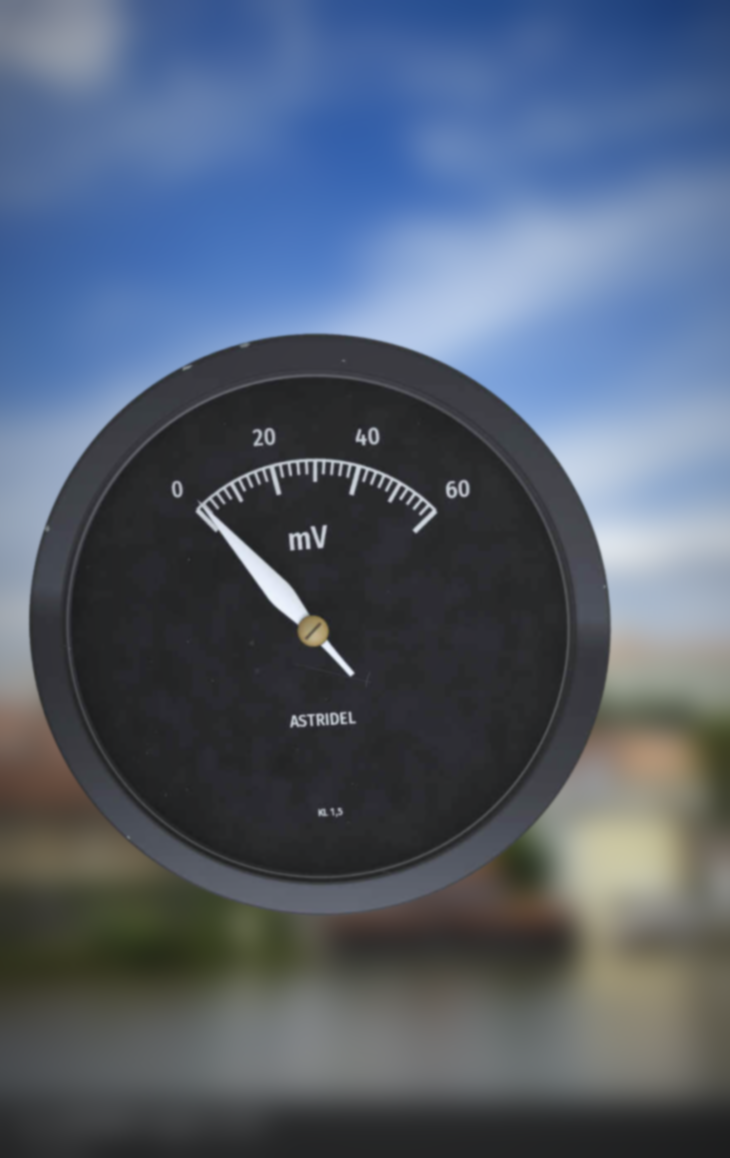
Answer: 2 mV
